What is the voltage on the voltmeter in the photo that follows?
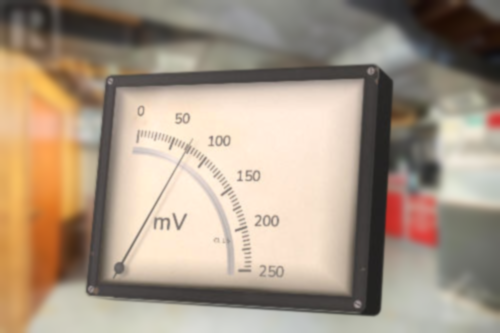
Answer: 75 mV
